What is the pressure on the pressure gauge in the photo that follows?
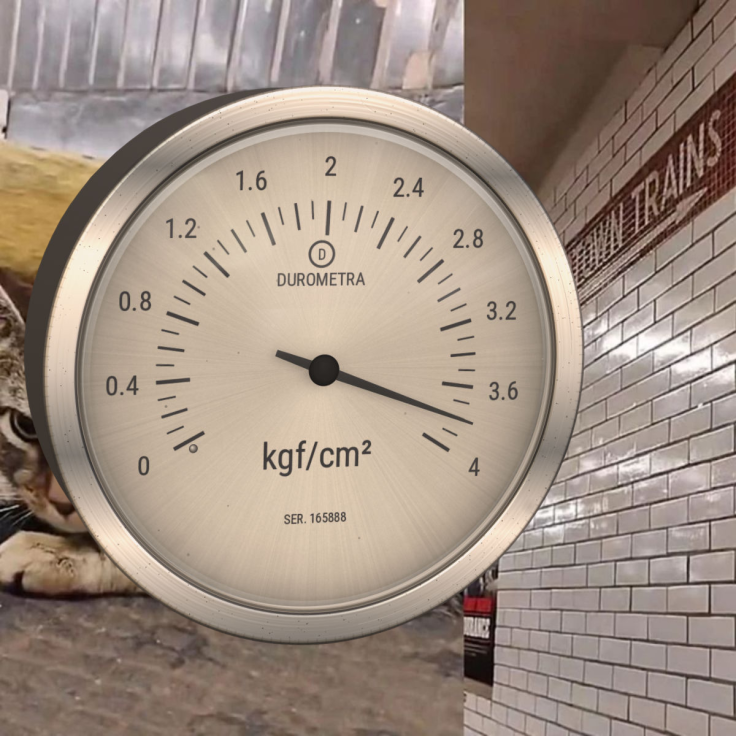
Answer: 3.8 kg/cm²
